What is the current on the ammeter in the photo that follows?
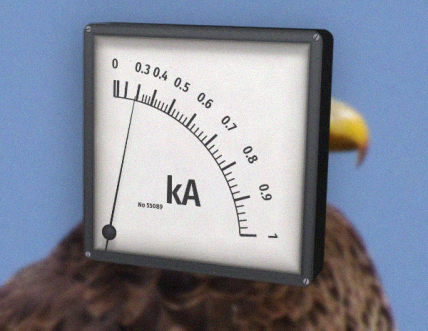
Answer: 0.3 kA
